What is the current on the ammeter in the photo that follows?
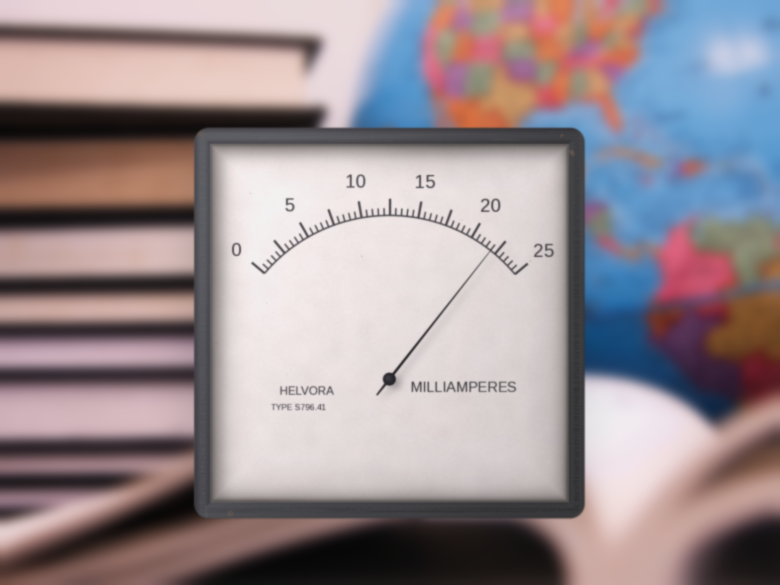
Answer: 22 mA
